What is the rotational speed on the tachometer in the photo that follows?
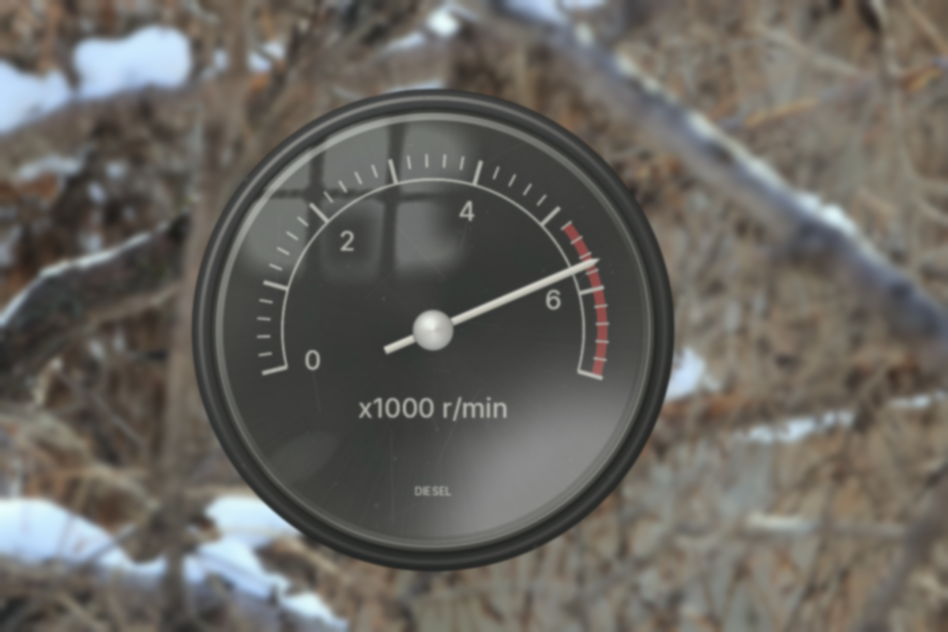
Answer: 5700 rpm
